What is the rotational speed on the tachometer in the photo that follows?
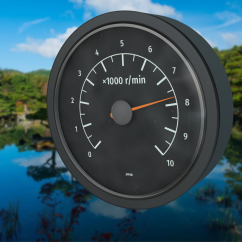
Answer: 7750 rpm
